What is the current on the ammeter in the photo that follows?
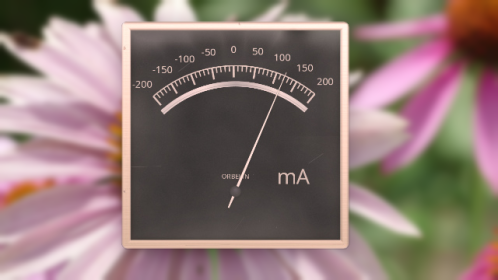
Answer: 120 mA
